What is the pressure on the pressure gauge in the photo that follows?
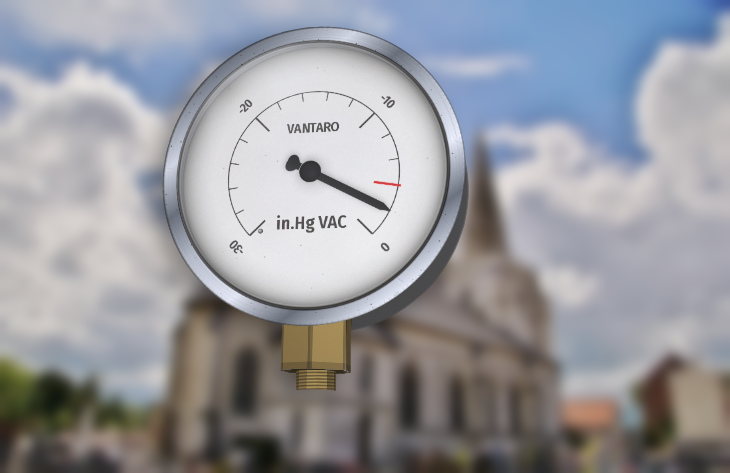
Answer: -2 inHg
